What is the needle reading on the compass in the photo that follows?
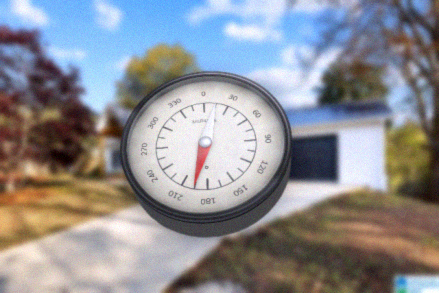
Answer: 195 °
